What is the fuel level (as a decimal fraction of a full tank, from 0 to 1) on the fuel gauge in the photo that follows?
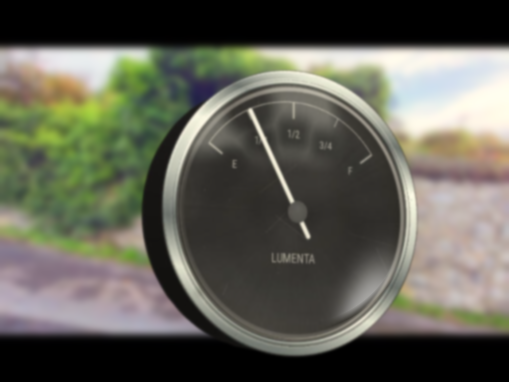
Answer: 0.25
